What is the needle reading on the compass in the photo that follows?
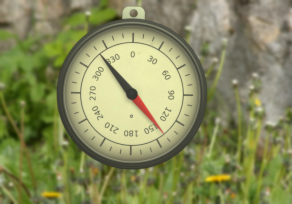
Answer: 140 °
